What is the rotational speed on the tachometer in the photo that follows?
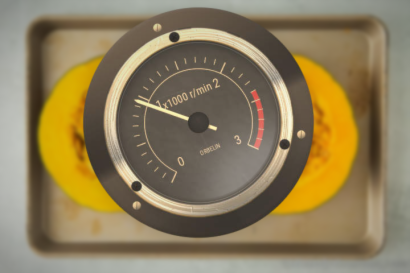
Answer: 950 rpm
